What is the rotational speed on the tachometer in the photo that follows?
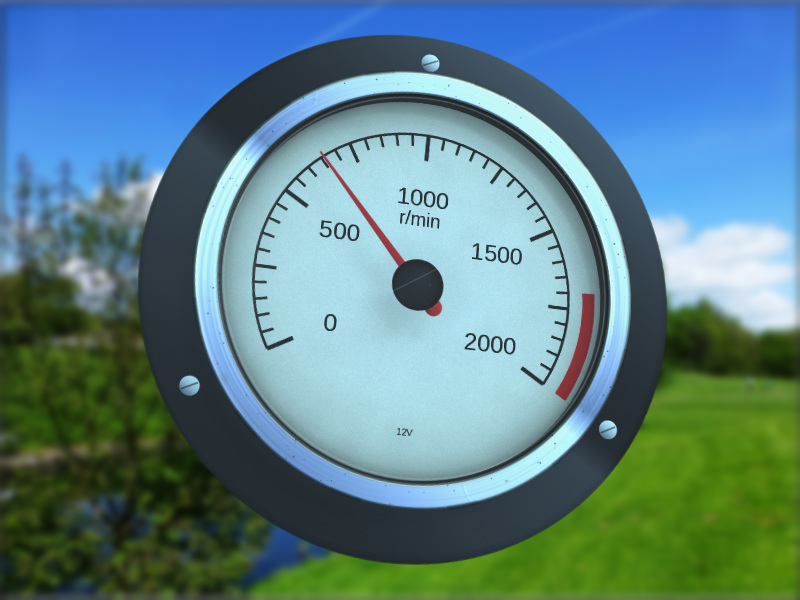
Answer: 650 rpm
